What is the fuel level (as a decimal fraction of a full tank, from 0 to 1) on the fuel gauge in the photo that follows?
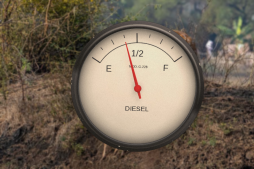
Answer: 0.375
